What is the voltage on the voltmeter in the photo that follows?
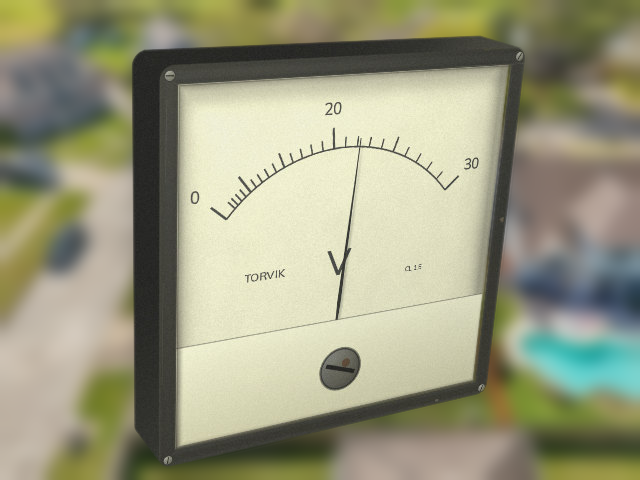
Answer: 22 V
